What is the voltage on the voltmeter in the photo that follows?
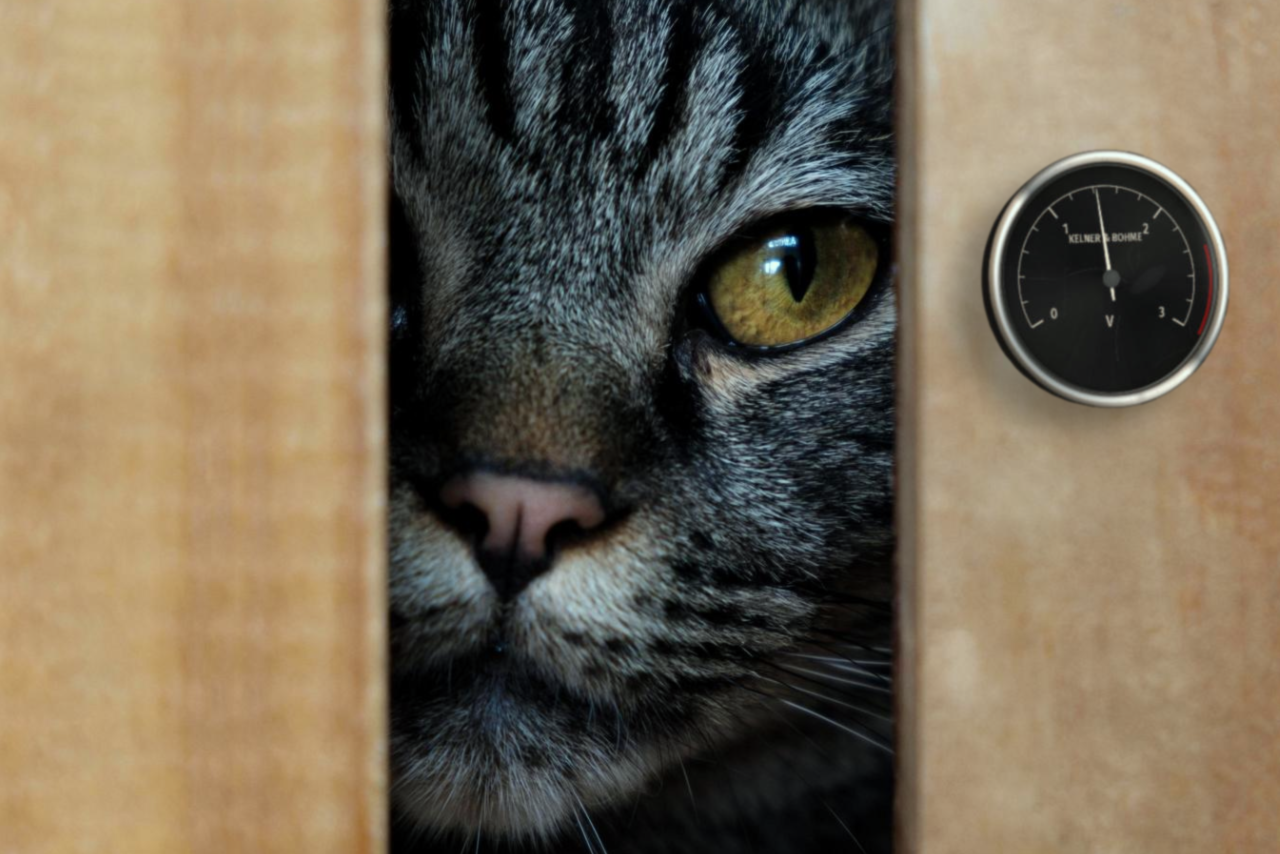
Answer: 1.4 V
